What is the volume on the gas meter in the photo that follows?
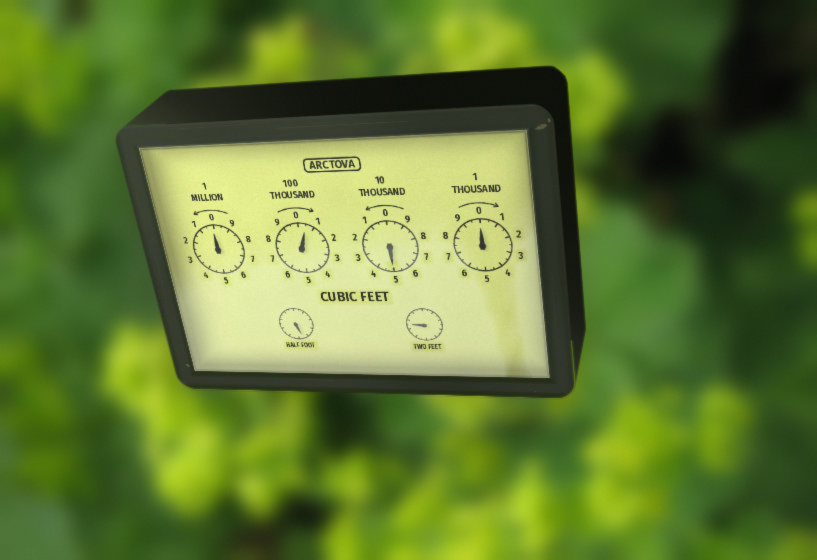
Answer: 5000 ft³
